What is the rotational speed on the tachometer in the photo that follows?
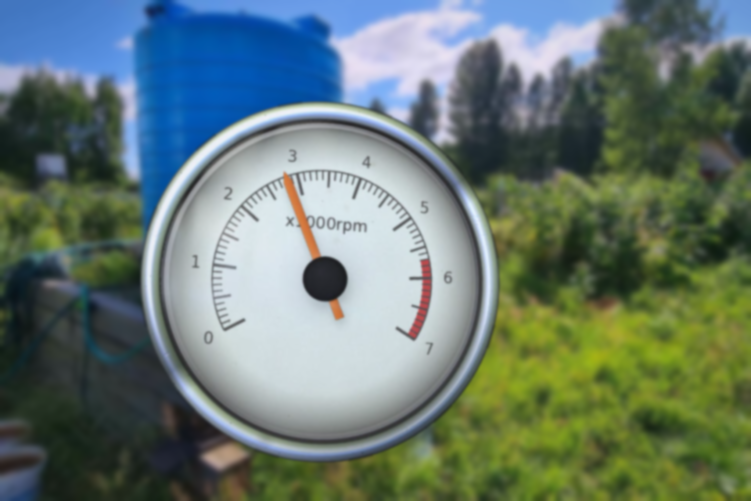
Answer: 2800 rpm
